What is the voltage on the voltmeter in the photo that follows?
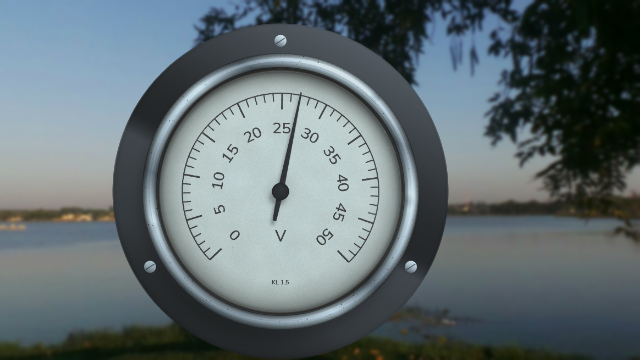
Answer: 27 V
